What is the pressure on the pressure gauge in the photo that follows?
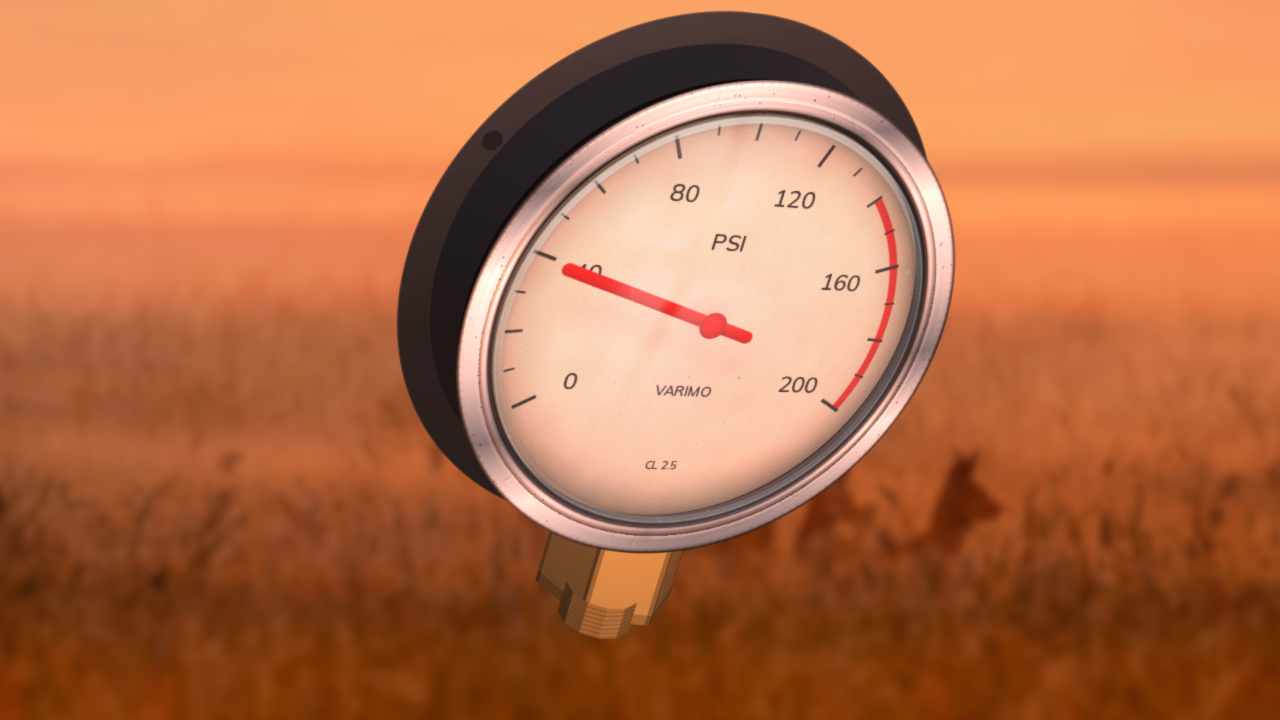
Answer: 40 psi
